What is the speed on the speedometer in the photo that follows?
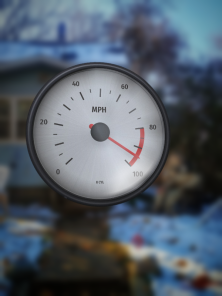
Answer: 95 mph
